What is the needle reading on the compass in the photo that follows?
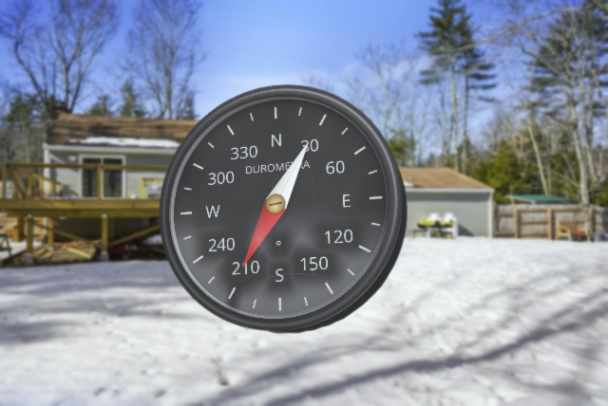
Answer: 210 °
